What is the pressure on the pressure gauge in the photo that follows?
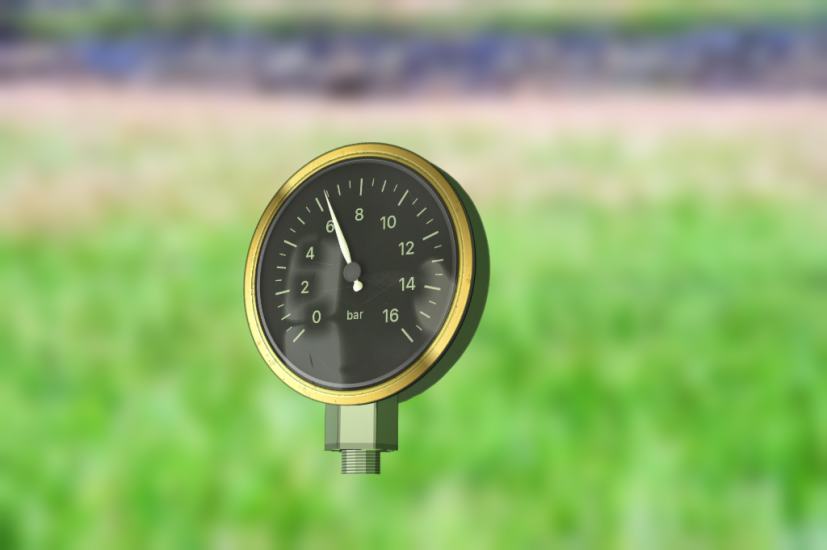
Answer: 6.5 bar
